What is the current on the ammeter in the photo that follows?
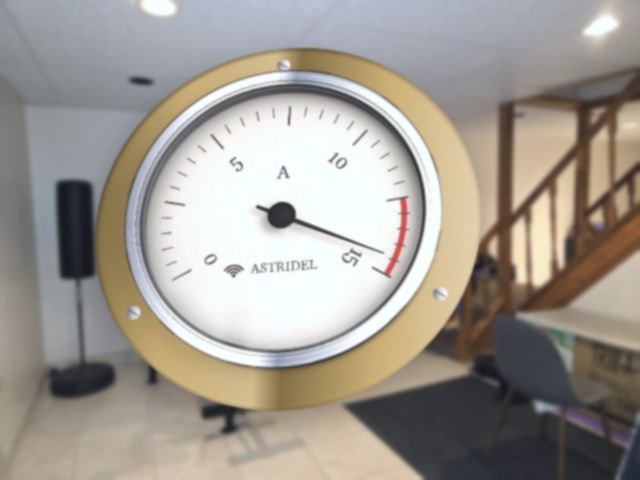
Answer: 14.5 A
